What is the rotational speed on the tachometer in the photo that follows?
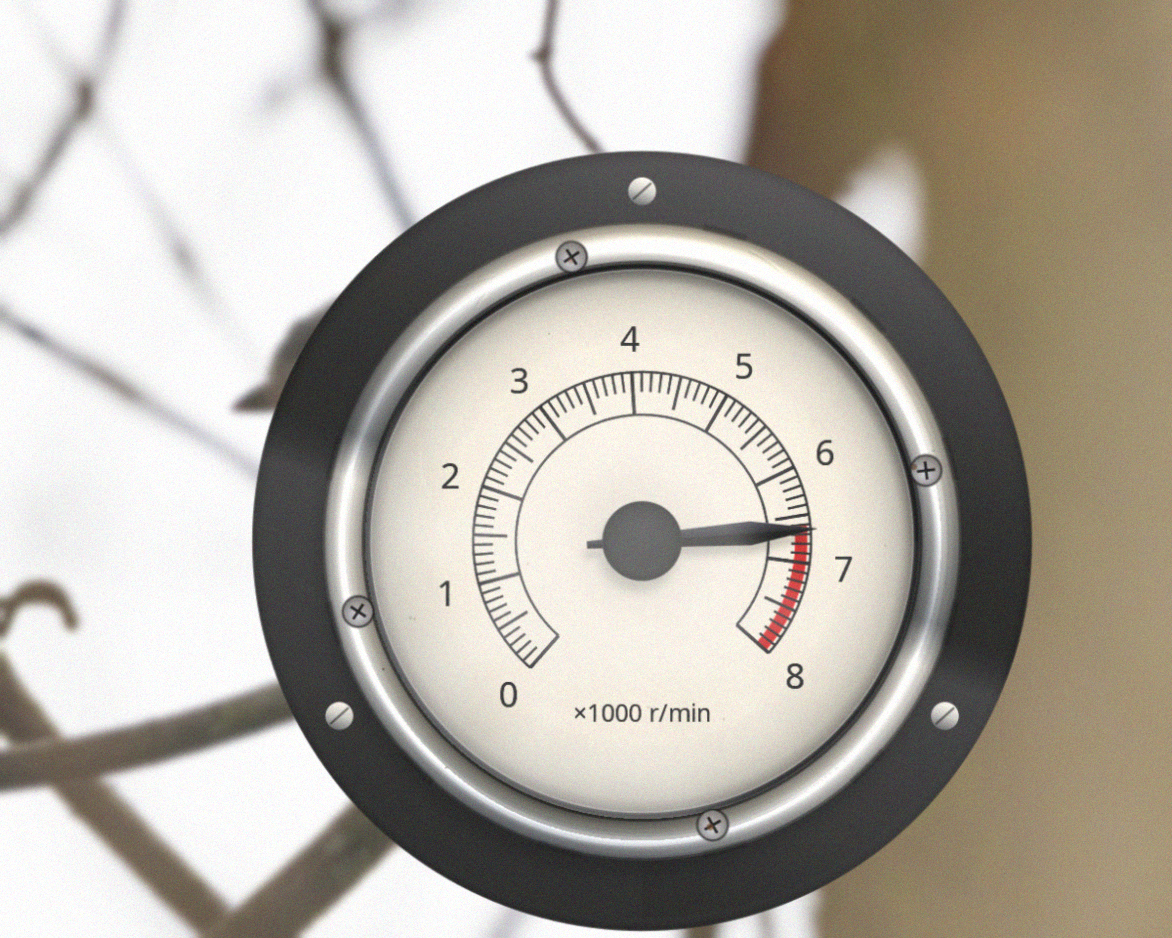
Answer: 6650 rpm
